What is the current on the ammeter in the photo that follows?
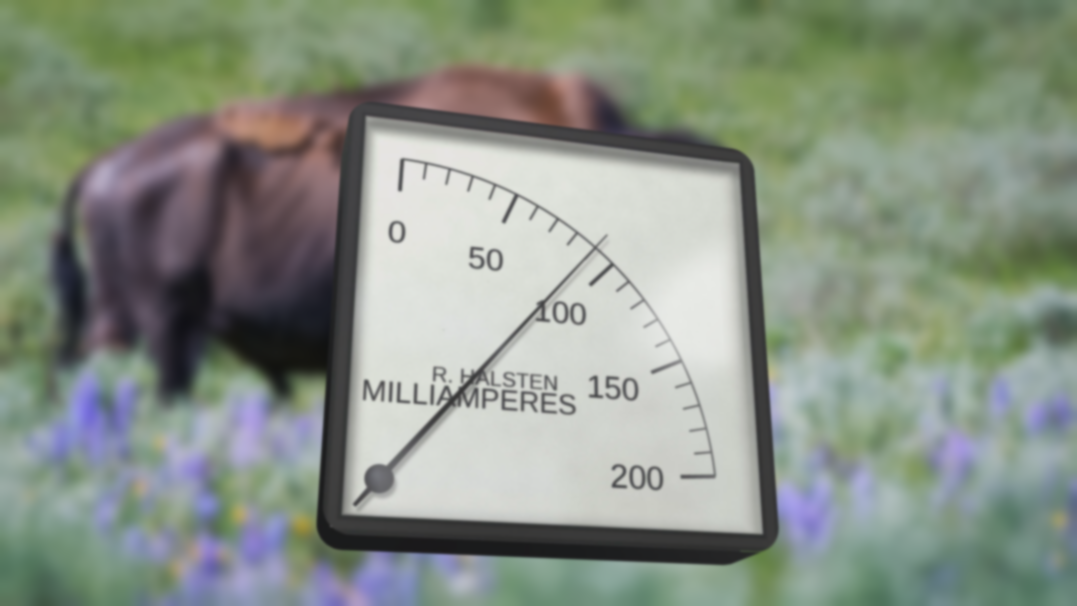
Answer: 90 mA
